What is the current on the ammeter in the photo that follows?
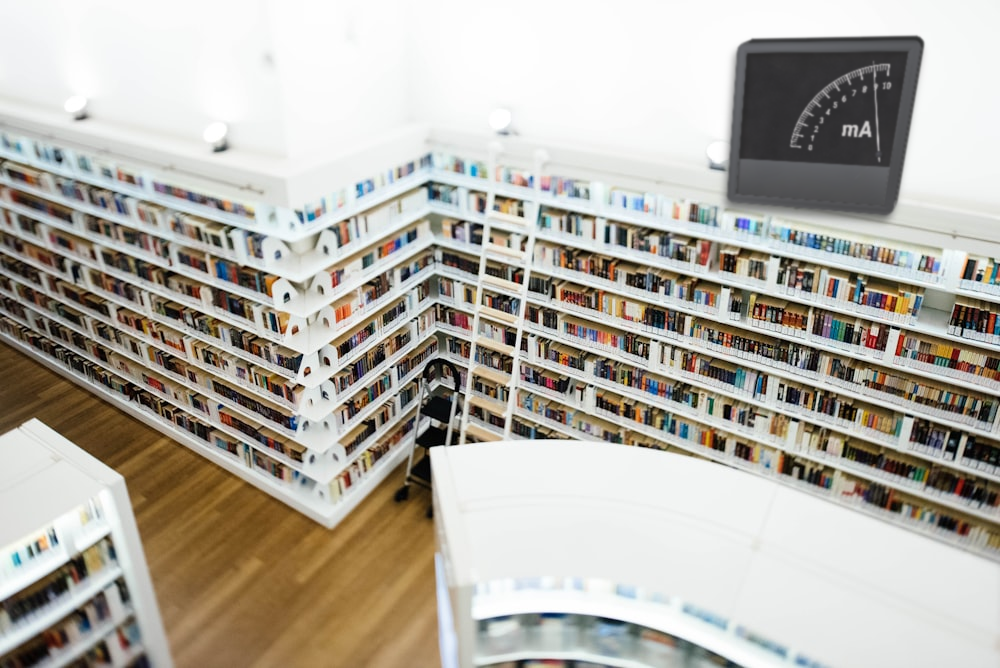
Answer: 9 mA
